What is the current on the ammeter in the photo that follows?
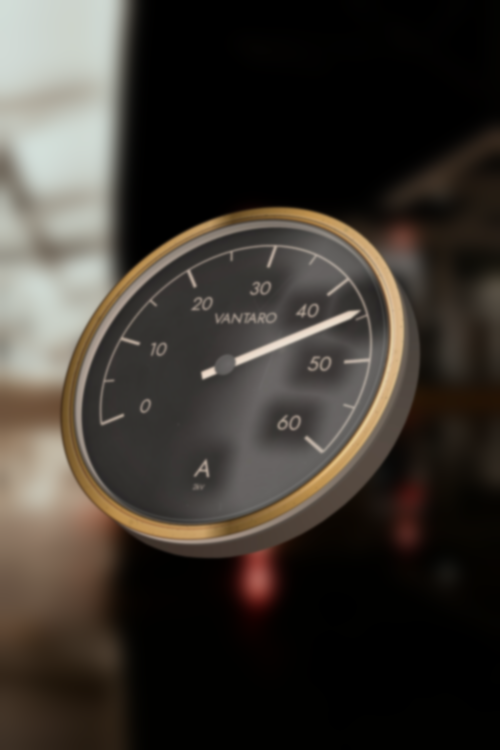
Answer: 45 A
